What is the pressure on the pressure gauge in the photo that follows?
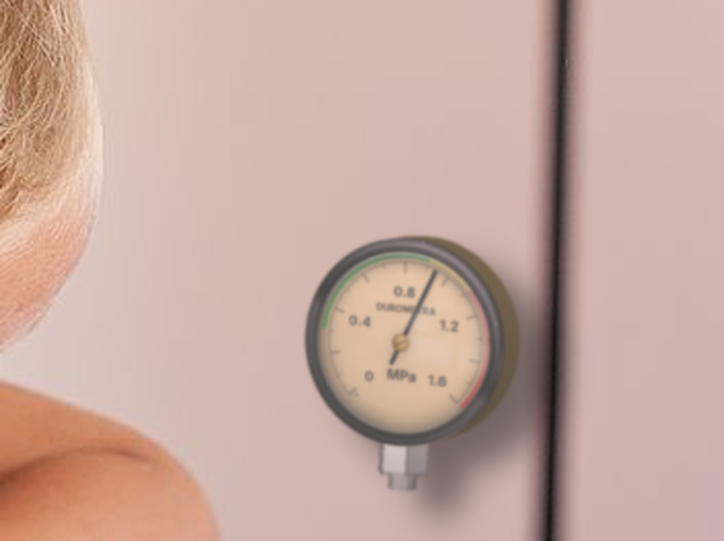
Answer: 0.95 MPa
